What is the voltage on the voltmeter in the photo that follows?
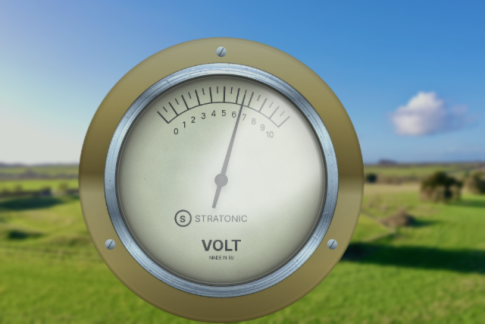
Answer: 6.5 V
